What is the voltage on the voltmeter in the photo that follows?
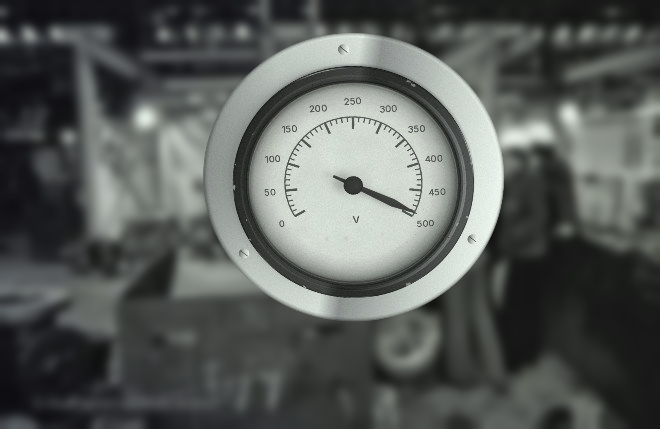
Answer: 490 V
